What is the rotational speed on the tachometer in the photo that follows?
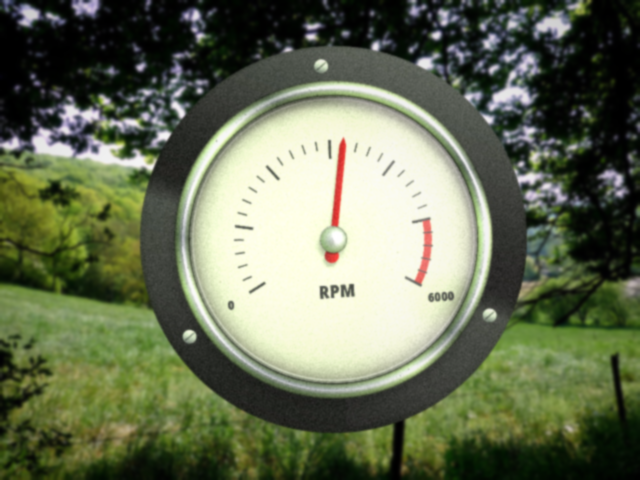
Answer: 3200 rpm
